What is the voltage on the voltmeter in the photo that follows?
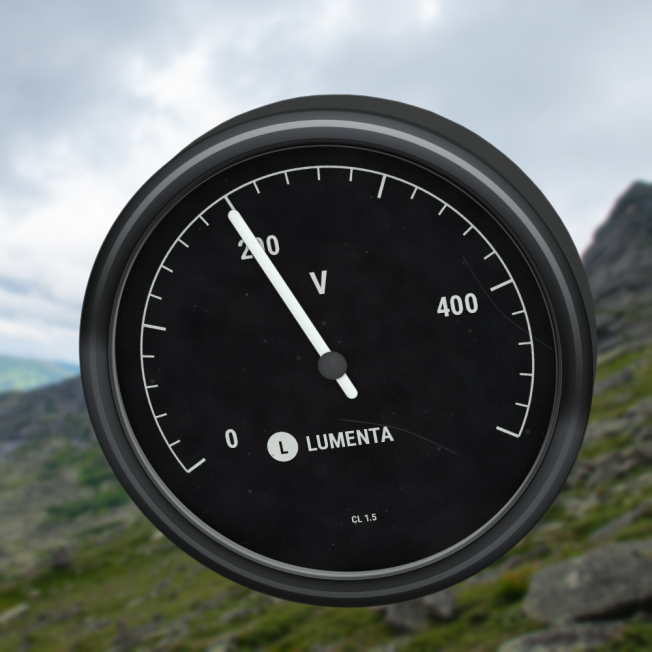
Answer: 200 V
